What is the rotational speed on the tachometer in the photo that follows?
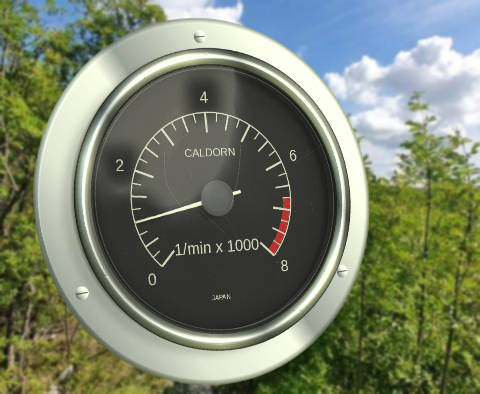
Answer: 1000 rpm
